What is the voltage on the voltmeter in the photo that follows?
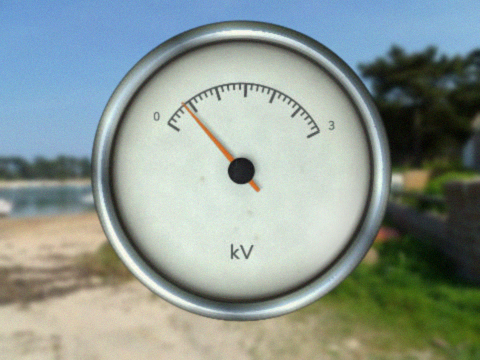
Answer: 0.4 kV
